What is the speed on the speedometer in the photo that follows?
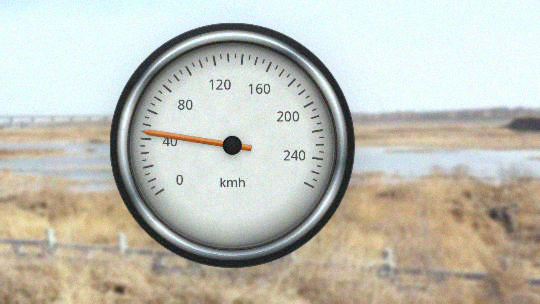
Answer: 45 km/h
